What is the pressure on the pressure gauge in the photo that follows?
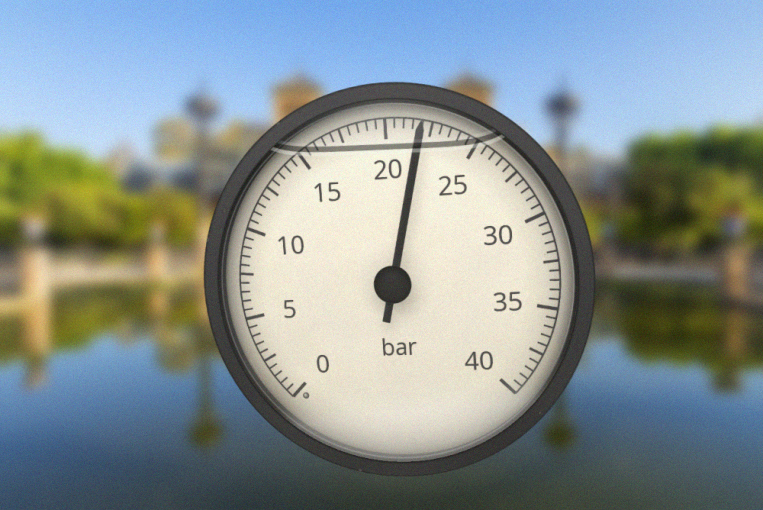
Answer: 22 bar
